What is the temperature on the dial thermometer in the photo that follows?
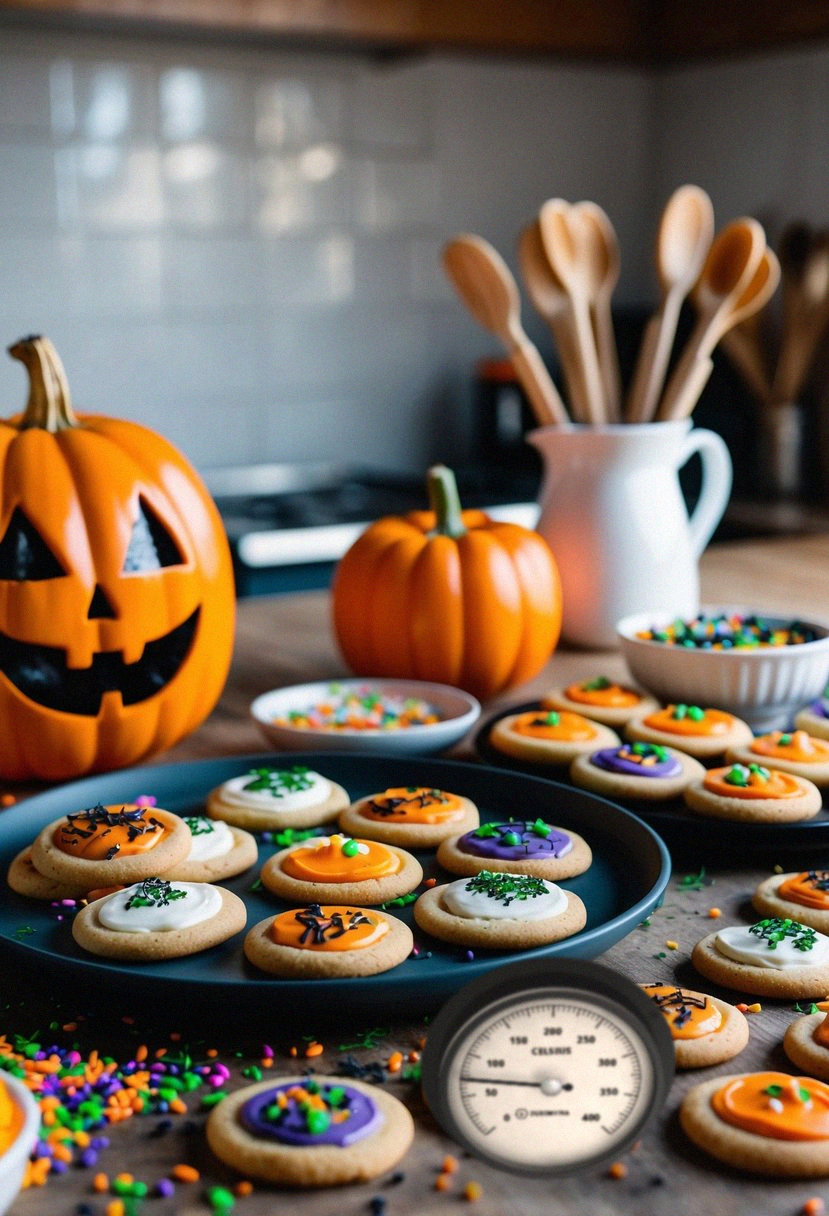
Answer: 75 °C
